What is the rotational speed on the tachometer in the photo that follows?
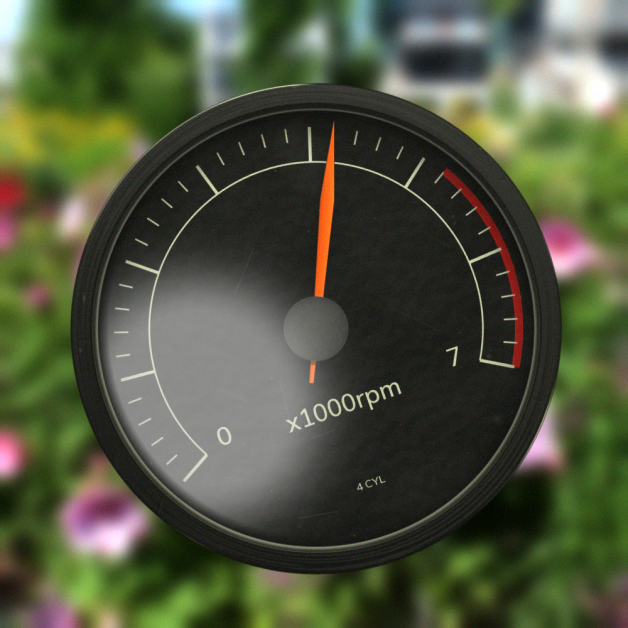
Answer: 4200 rpm
